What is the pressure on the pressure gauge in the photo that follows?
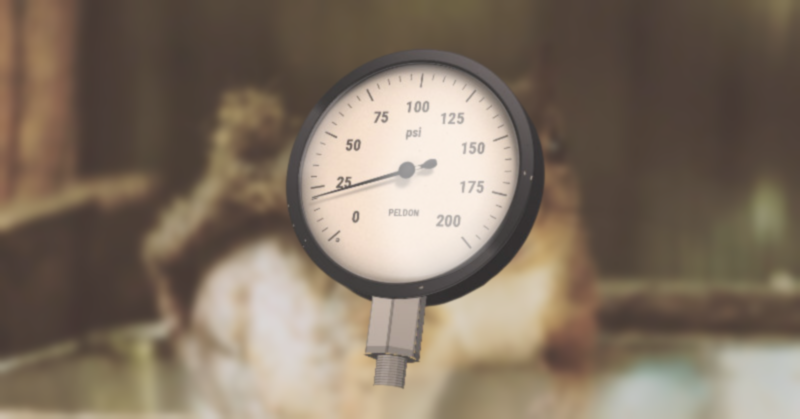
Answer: 20 psi
